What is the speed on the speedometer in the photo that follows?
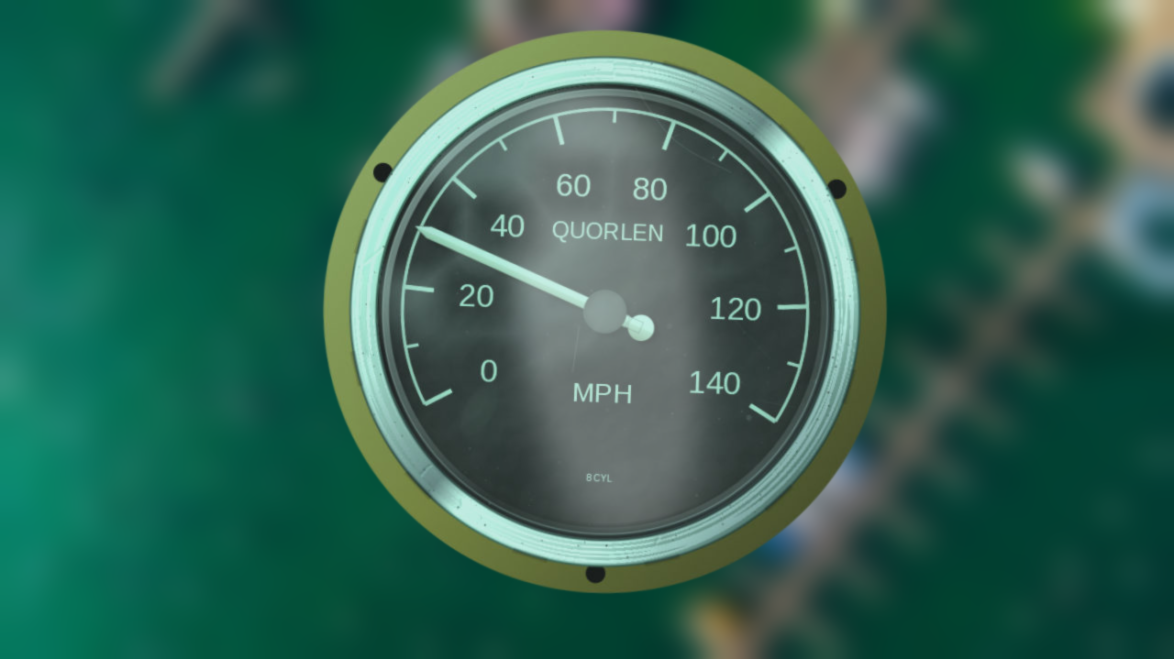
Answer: 30 mph
